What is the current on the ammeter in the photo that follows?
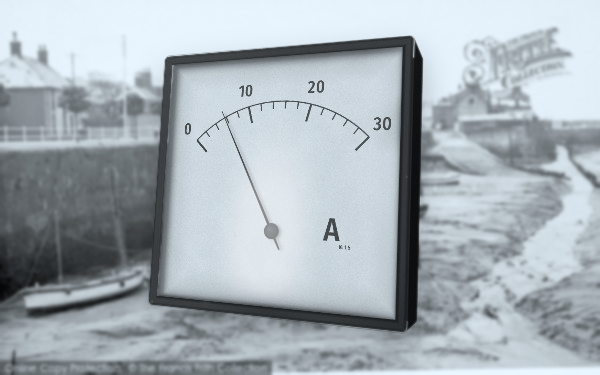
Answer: 6 A
